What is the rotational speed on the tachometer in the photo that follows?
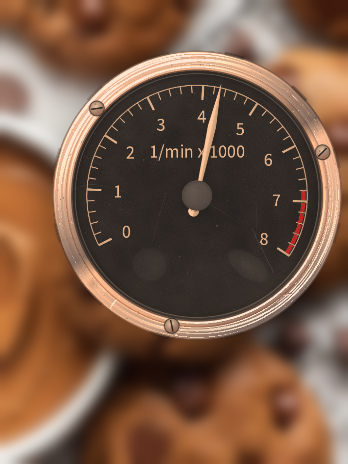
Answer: 4300 rpm
